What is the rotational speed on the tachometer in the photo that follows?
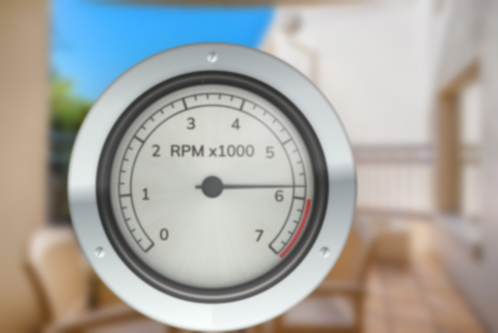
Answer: 5800 rpm
